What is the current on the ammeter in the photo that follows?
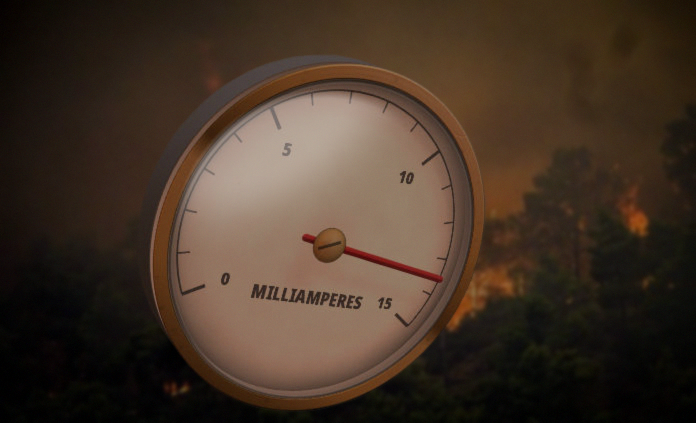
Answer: 13.5 mA
